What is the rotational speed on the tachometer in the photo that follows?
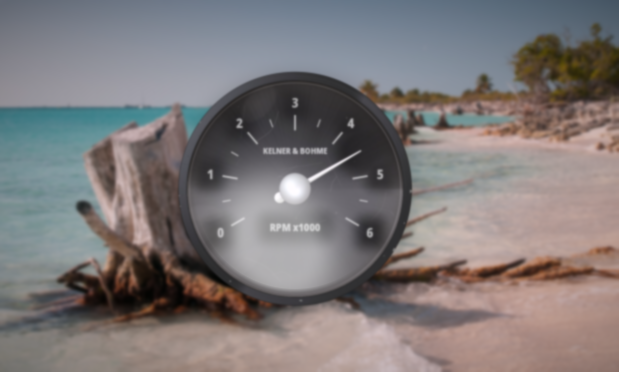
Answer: 4500 rpm
